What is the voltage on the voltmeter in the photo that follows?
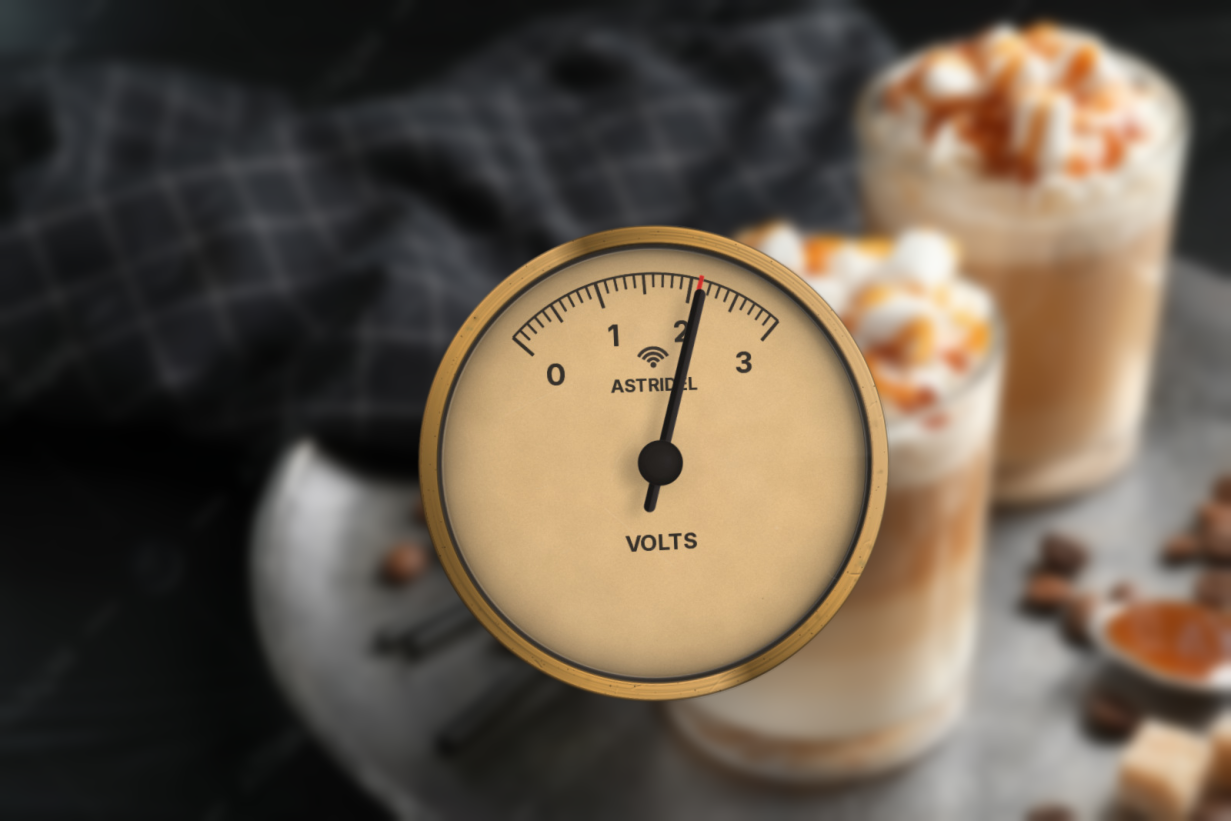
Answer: 2.1 V
